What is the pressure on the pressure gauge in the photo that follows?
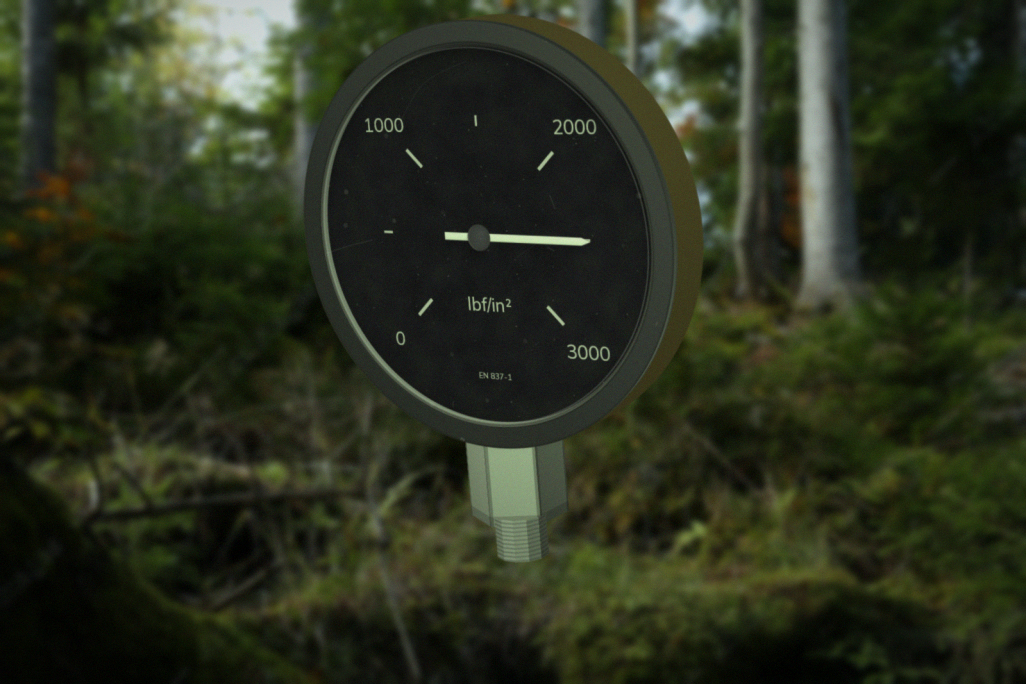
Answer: 2500 psi
